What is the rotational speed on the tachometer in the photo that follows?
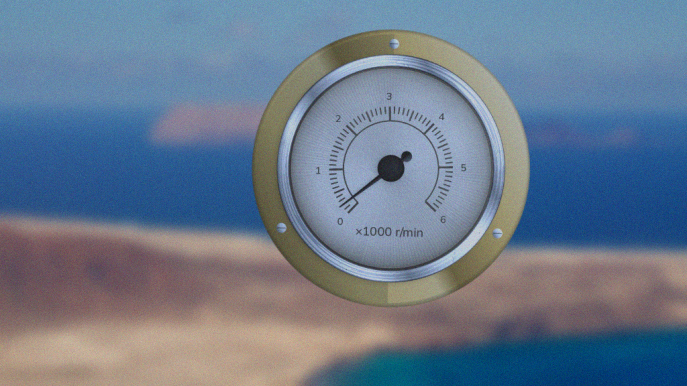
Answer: 200 rpm
